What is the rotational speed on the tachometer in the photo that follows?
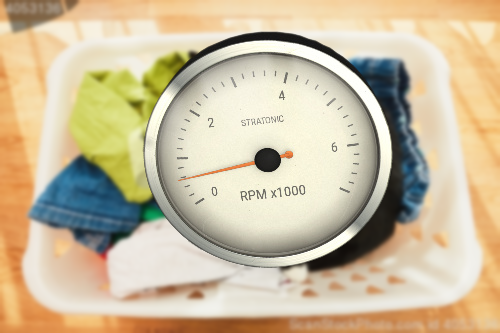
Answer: 600 rpm
